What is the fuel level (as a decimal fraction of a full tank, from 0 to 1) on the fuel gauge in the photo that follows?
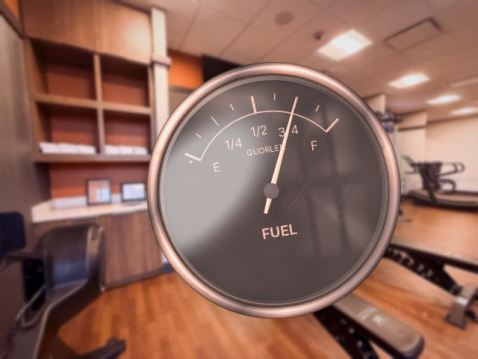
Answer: 0.75
